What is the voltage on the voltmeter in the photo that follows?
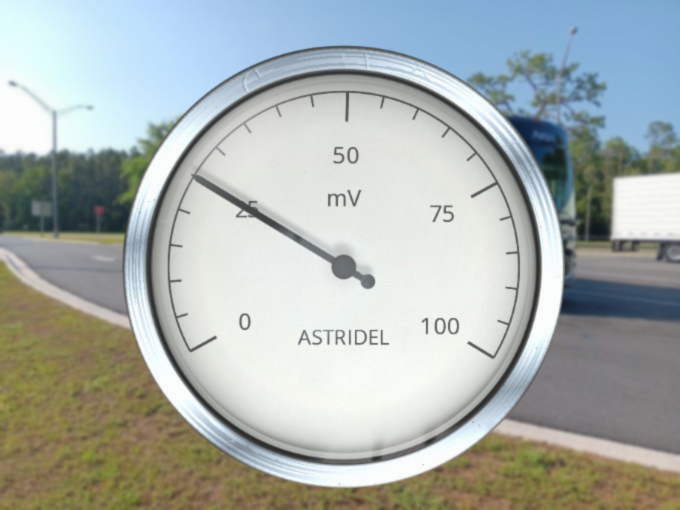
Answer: 25 mV
